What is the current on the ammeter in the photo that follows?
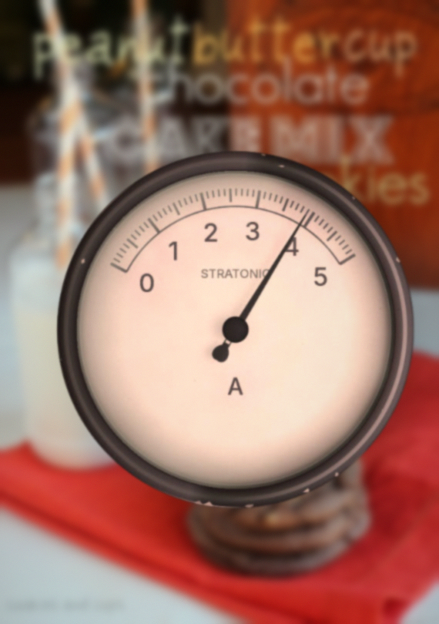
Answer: 3.9 A
